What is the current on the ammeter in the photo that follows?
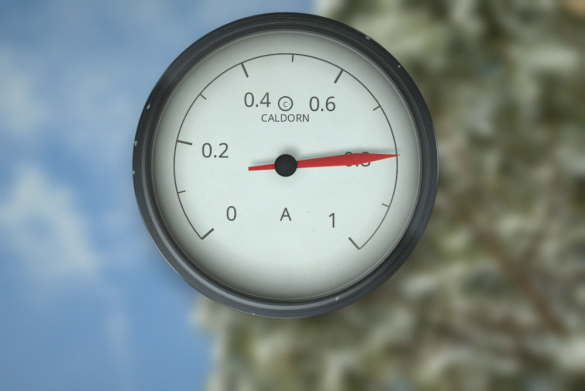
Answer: 0.8 A
